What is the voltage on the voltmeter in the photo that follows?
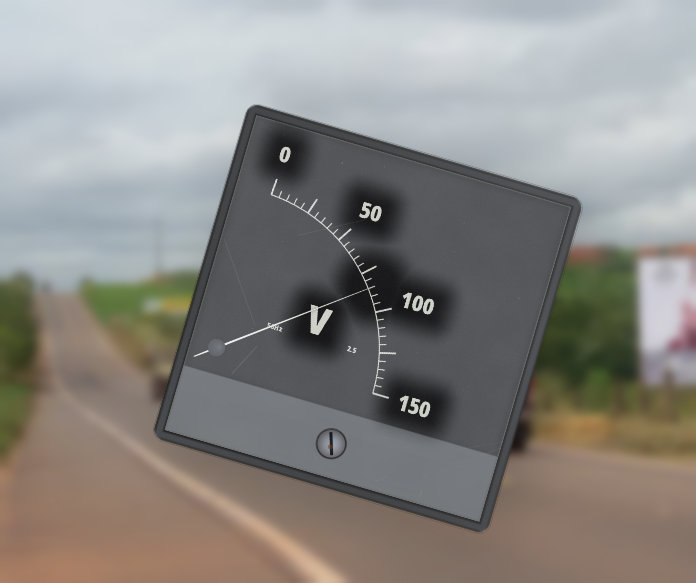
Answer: 85 V
